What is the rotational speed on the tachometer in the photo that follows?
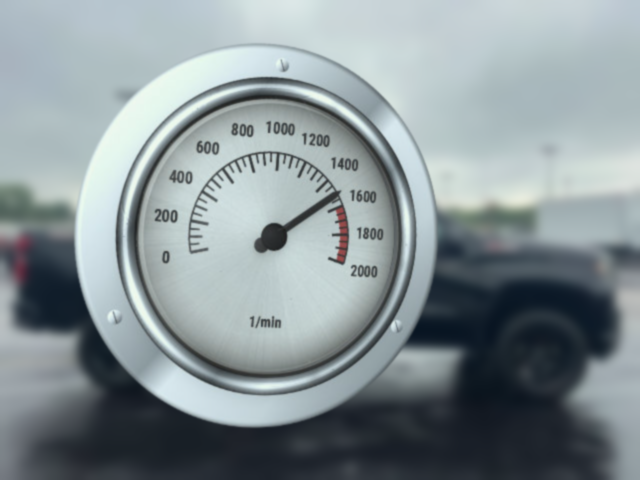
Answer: 1500 rpm
